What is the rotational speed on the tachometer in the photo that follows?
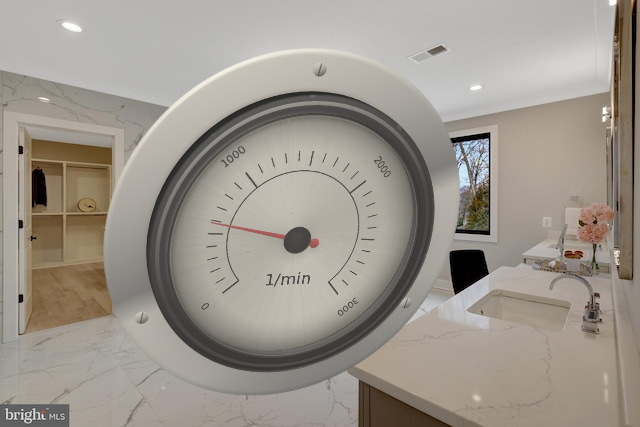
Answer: 600 rpm
